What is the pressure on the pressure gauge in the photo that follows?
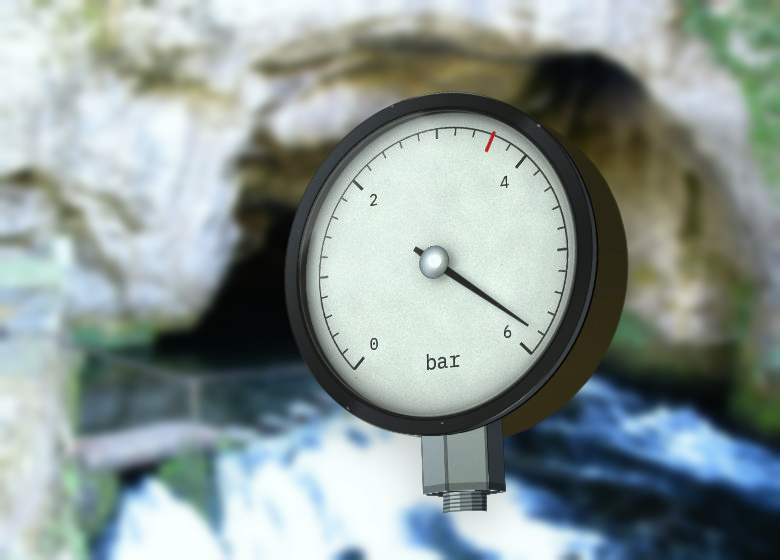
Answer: 5.8 bar
